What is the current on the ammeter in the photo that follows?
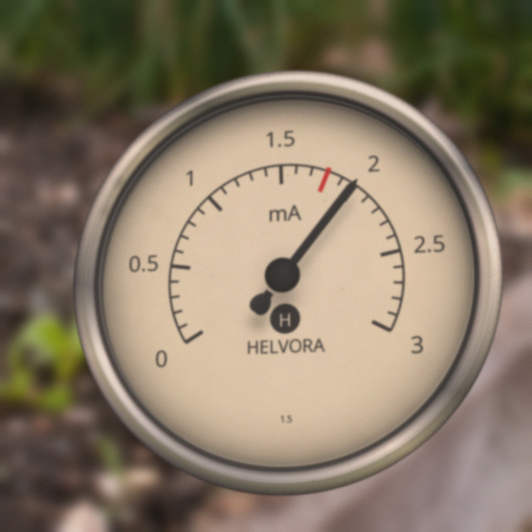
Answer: 2 mA
